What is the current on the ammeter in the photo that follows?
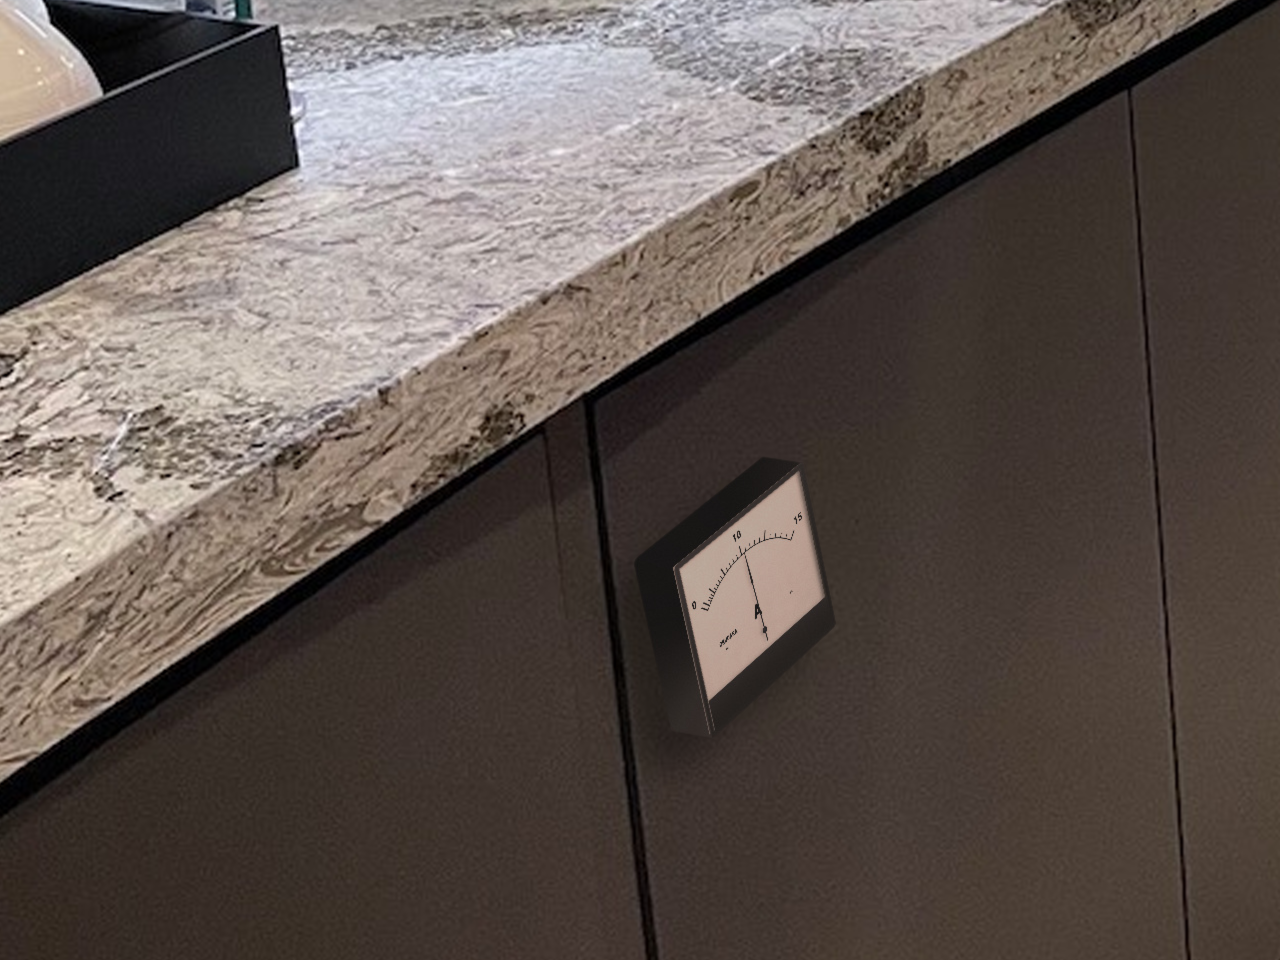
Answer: 10 A
